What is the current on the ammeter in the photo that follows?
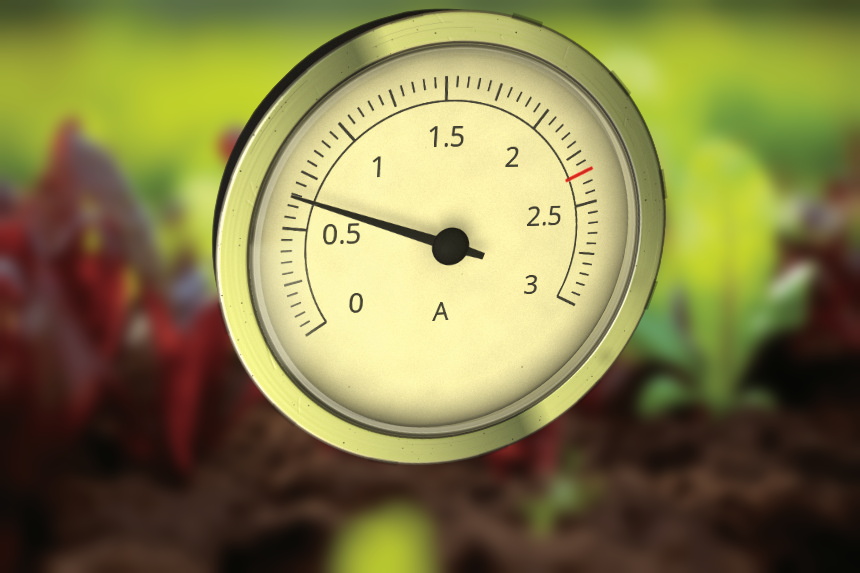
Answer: 0.65 A
